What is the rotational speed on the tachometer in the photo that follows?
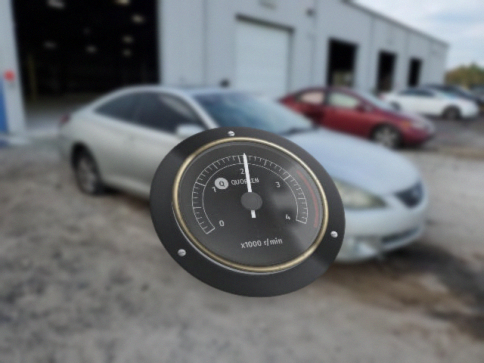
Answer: 2100 rpm
